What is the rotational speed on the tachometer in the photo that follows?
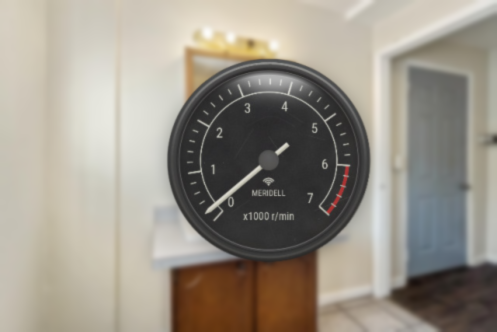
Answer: 200 rpm
